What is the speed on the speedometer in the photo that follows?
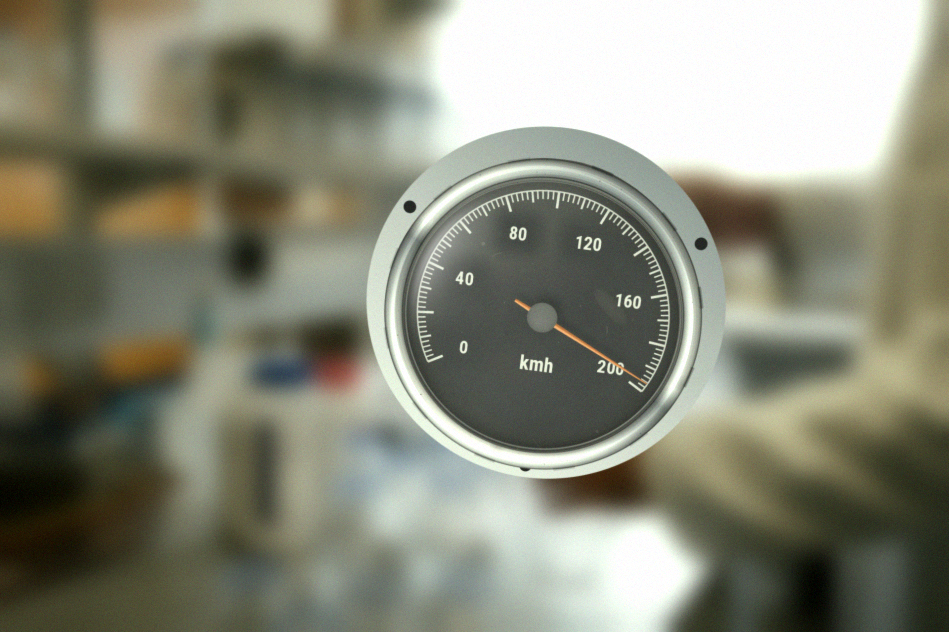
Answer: 196 km/h
